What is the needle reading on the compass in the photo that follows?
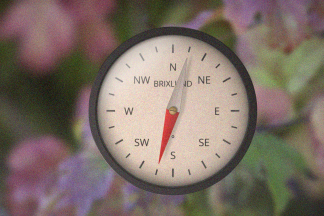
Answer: 195 °
